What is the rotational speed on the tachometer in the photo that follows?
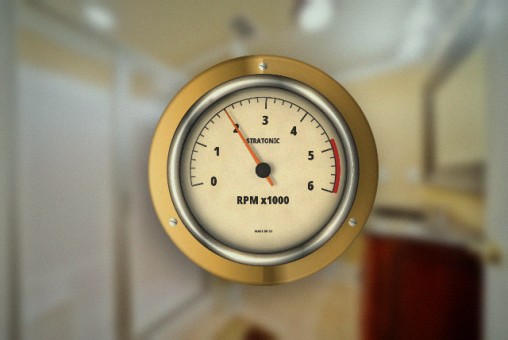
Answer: 2000 rpm
